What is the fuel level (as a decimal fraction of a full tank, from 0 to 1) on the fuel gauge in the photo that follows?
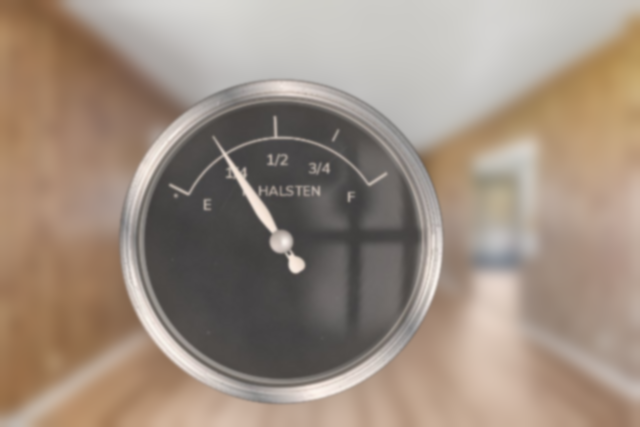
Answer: 0.25
